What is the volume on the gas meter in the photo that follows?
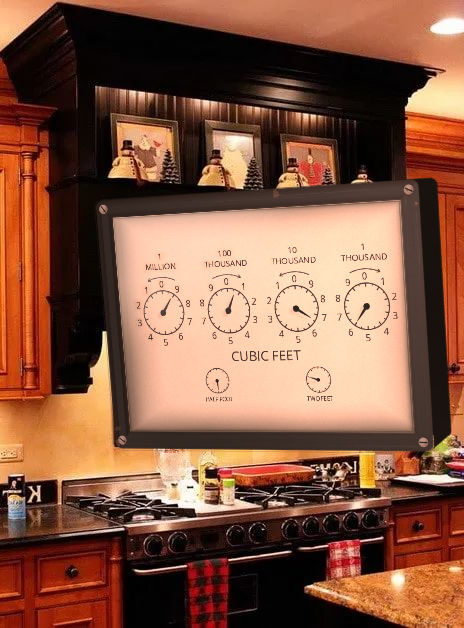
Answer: 906600 ft³
